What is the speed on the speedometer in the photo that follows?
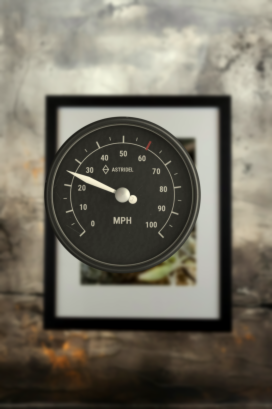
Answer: 25 mph
